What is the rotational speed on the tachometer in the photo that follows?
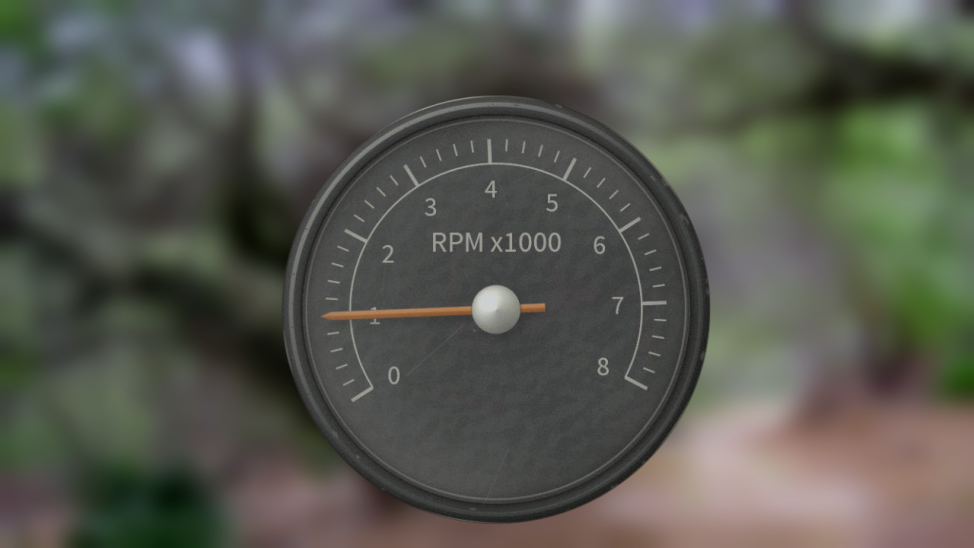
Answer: 1000 rpm
